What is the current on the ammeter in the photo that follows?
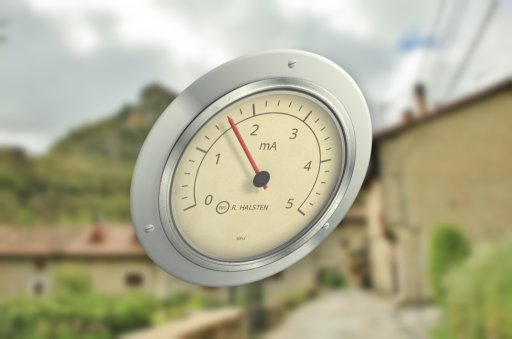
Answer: 1.6 mA
